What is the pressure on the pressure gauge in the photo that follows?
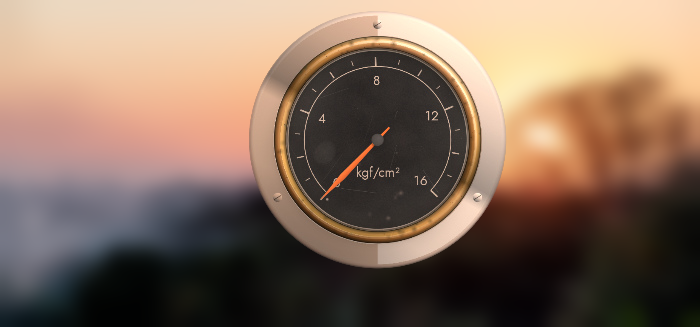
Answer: 0 kg/cm²
